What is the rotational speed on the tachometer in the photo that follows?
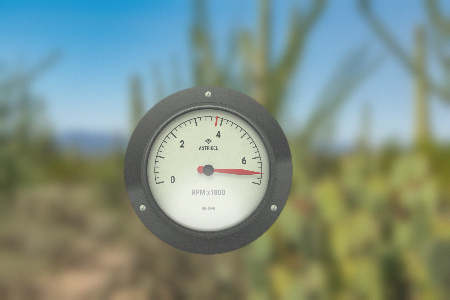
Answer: 6600 rpm
